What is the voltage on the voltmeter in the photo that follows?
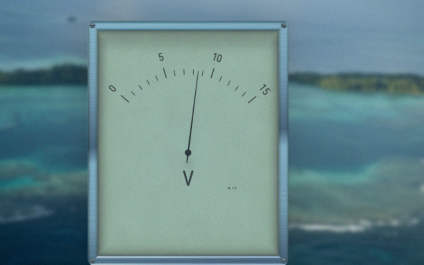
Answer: 8.5 V
